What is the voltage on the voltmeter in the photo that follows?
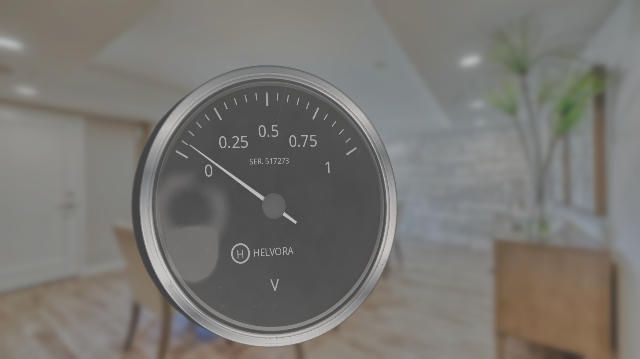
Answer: 0.05 V
